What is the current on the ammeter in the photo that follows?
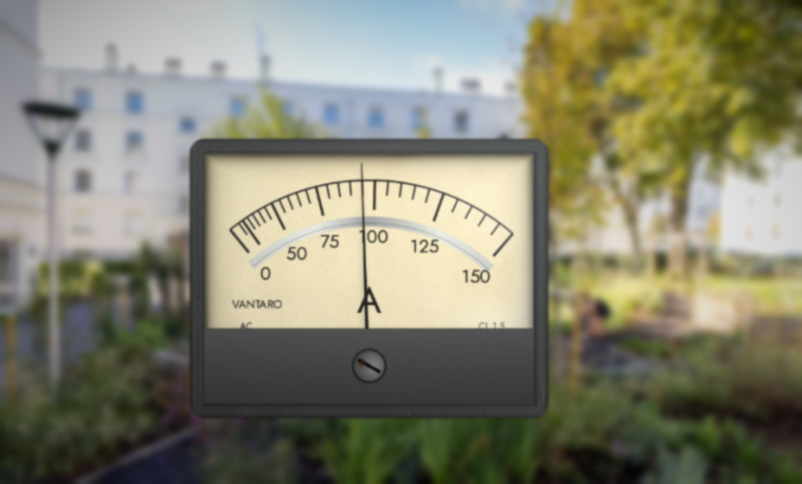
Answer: 95 A
